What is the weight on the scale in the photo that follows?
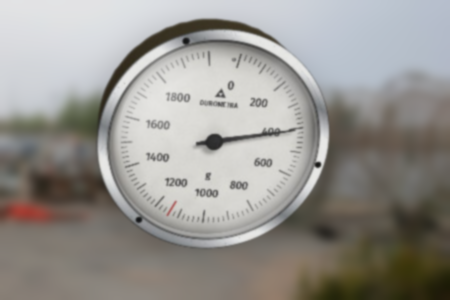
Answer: 400 g
